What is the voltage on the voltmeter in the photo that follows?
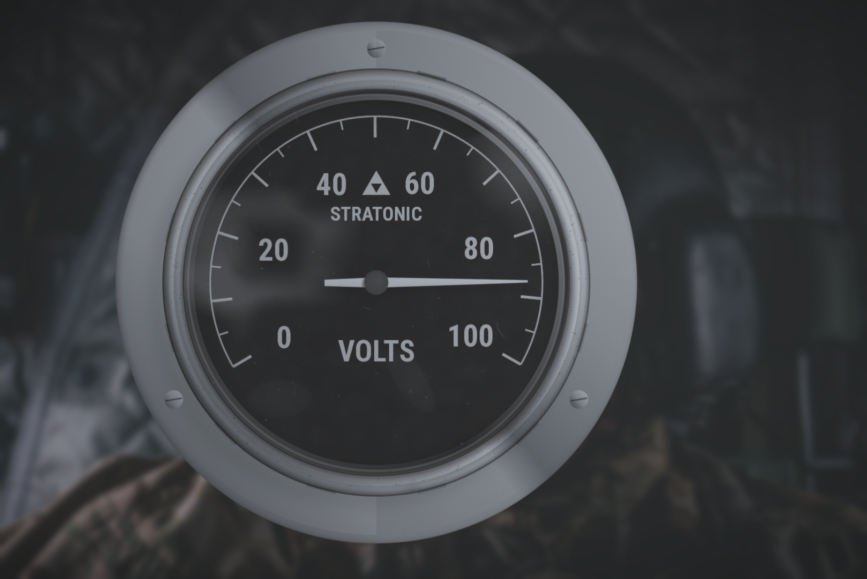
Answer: 87.5 V
